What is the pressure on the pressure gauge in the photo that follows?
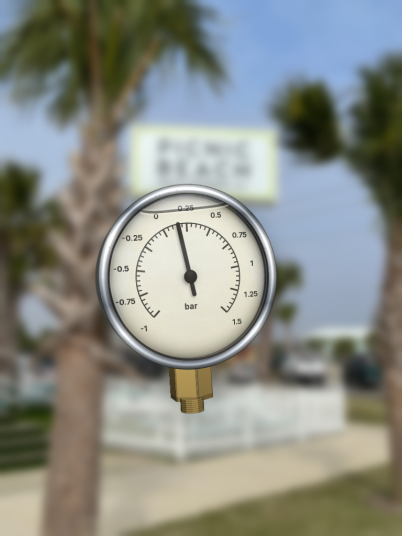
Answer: 0.15 bar
